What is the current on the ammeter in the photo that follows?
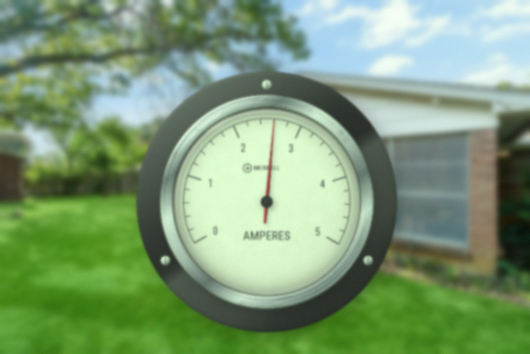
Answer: 2.6 A
